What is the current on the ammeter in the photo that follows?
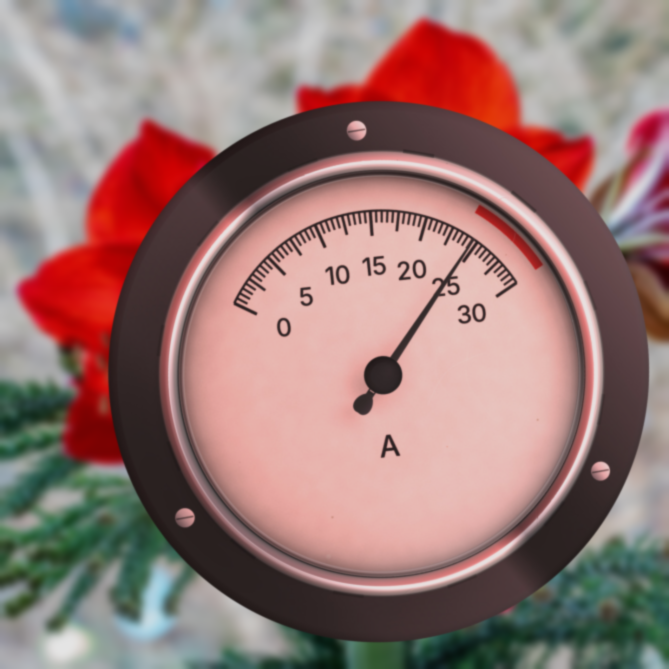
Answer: 24.5 A
